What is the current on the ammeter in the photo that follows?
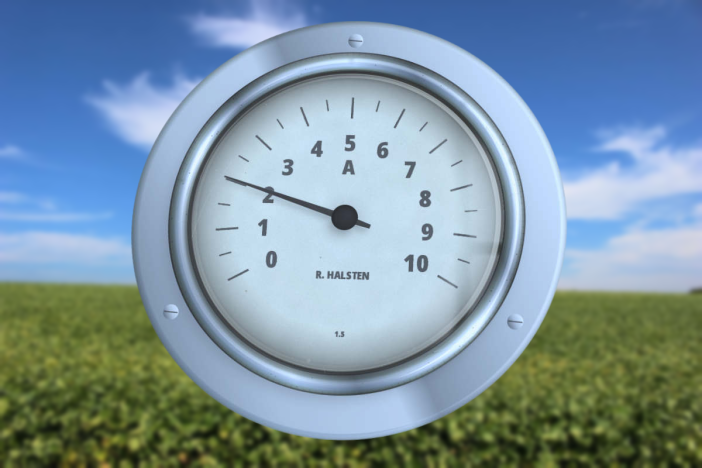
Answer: 2 A
